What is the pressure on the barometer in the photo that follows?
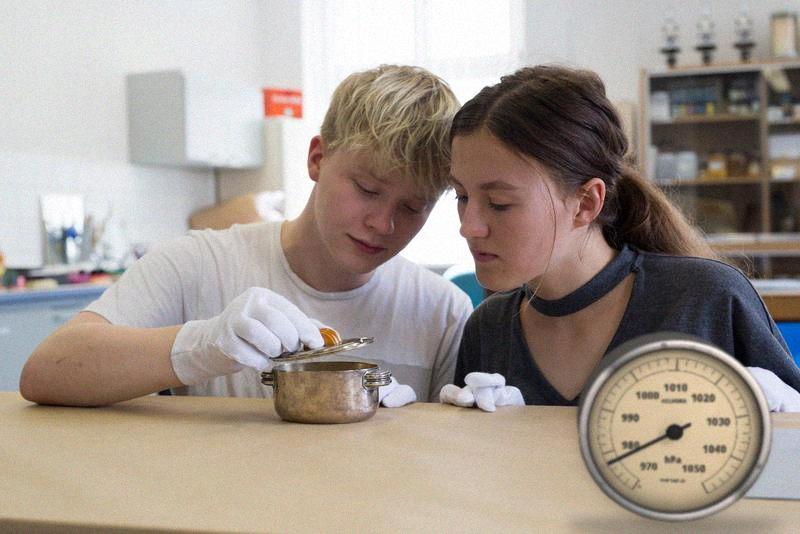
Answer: 978 hPa
